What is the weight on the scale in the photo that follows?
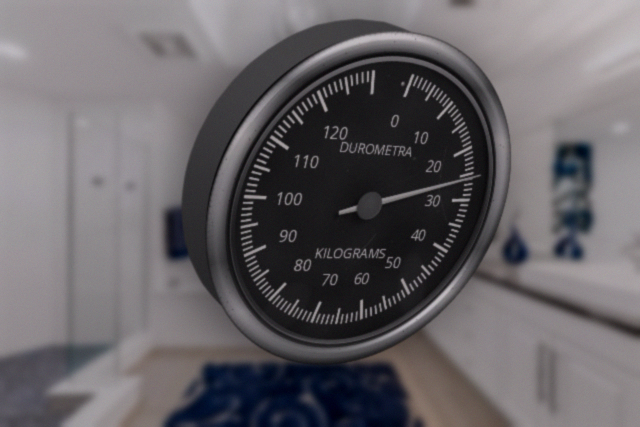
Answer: 25 kg
